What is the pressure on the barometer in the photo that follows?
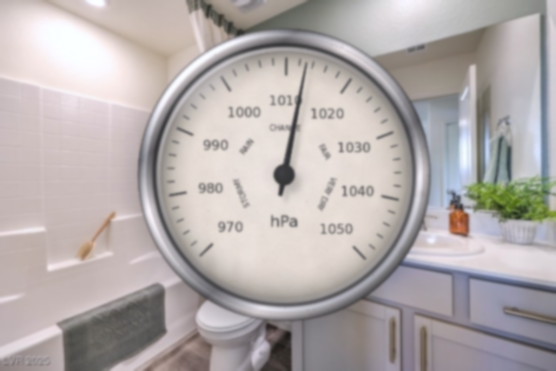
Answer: 1013 hPa
